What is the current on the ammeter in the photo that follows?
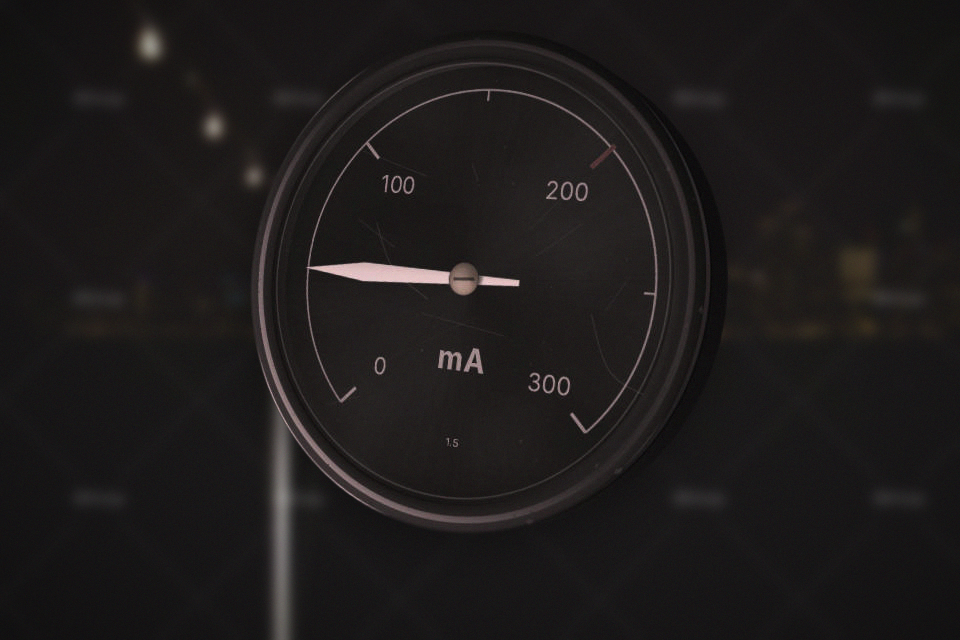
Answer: 50 mA
